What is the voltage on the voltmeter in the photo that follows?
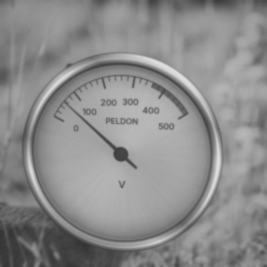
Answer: 60 V
